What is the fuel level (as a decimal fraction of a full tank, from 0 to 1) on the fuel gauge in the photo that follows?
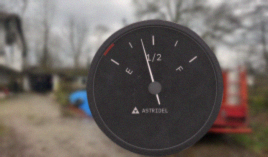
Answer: 0.375
